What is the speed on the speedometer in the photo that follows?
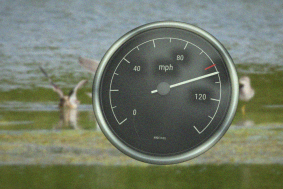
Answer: 105 mph
